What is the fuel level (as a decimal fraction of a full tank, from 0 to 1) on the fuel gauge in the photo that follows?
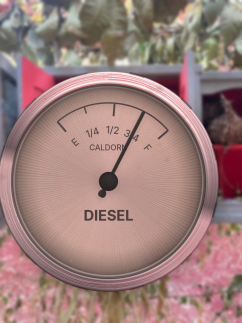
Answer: 0.75
